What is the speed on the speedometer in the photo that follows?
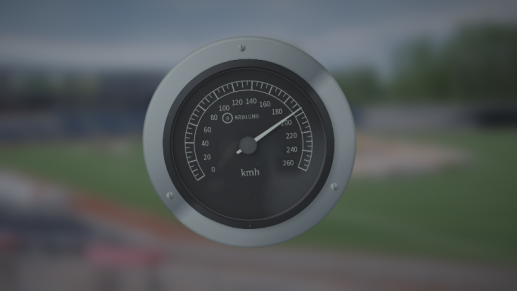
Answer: 195 km/h
